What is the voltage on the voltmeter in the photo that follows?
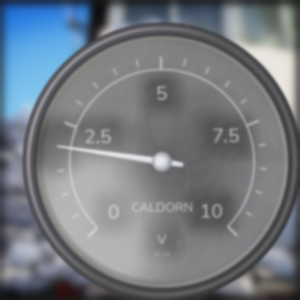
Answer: 2 V
